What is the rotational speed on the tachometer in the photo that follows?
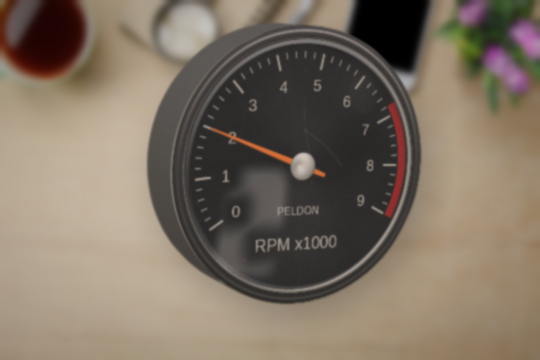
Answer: 2000 rpm
